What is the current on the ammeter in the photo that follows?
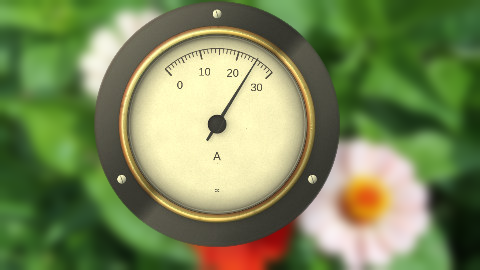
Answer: 25 A
